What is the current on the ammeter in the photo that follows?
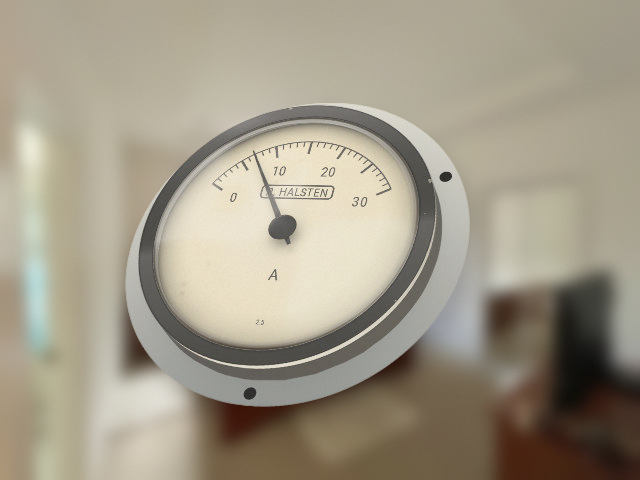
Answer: 7 A
